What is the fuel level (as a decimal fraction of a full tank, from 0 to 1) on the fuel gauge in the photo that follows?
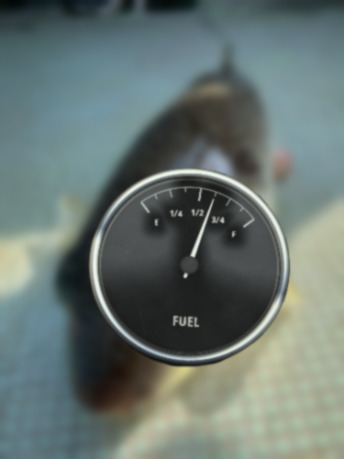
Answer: 0.625
